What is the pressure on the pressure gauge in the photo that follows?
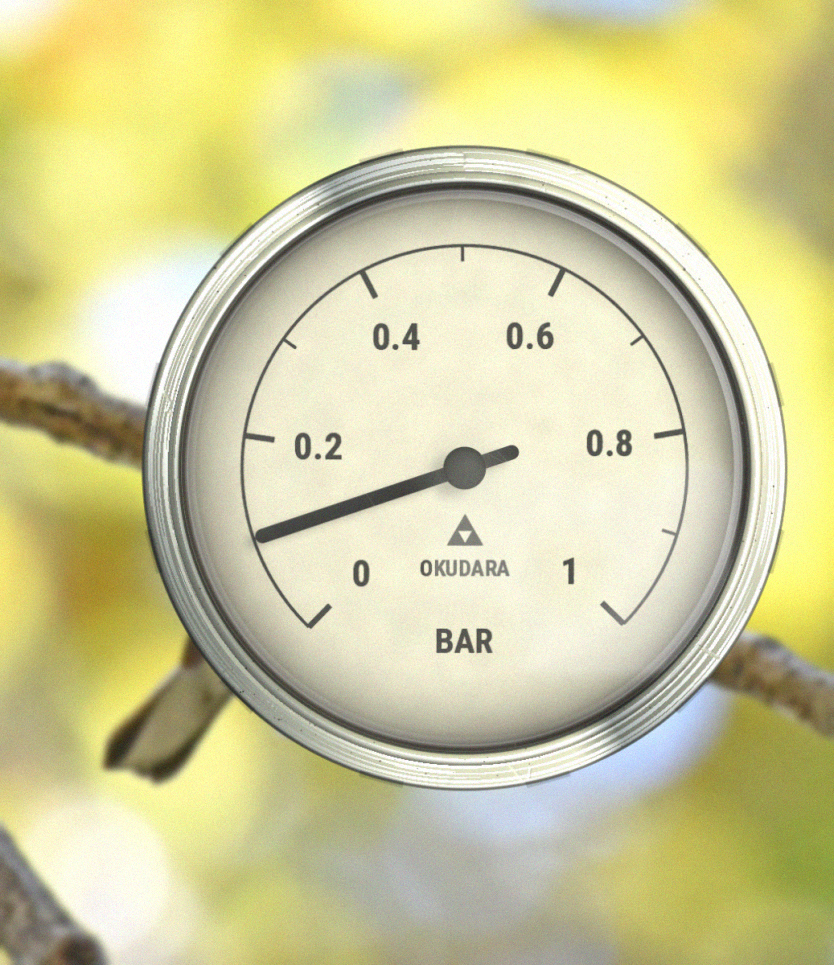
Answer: 0.1 bar
